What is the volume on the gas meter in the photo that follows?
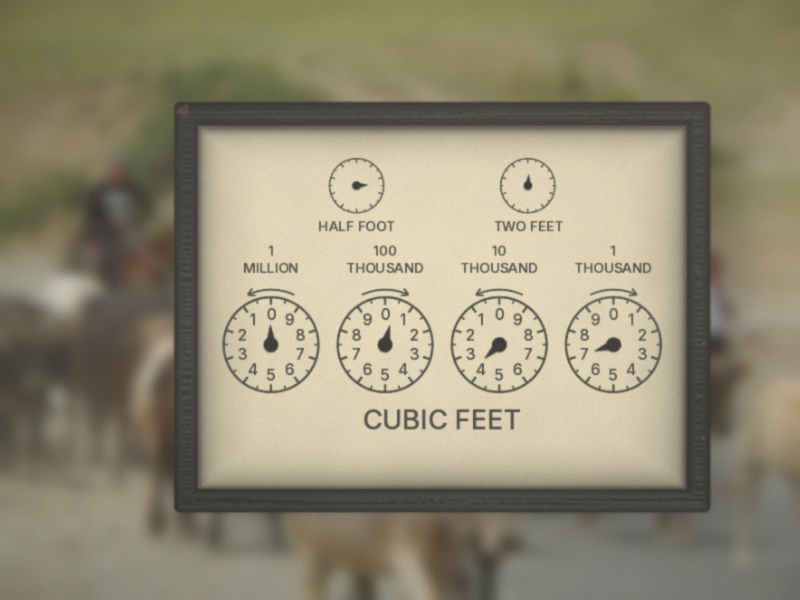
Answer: 3700 ft³
